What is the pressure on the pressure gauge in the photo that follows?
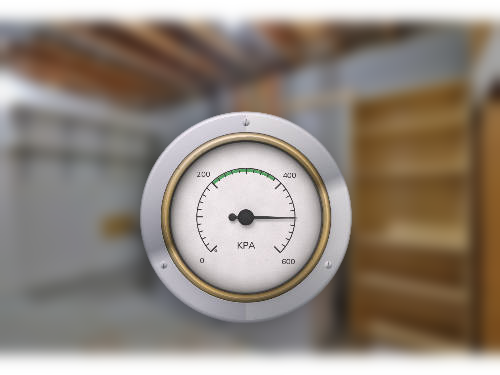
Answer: 500 kPa
